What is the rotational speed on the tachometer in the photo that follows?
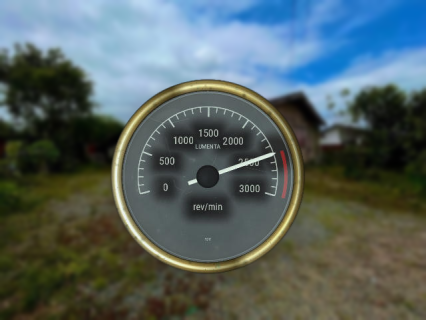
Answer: 2500 rpm
